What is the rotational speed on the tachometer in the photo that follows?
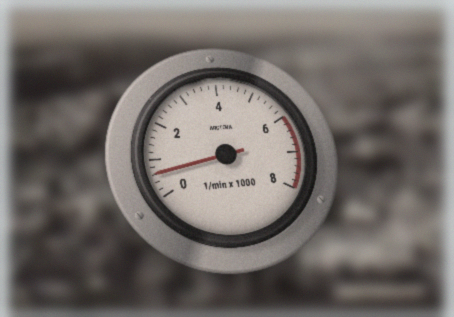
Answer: 600 rpm
